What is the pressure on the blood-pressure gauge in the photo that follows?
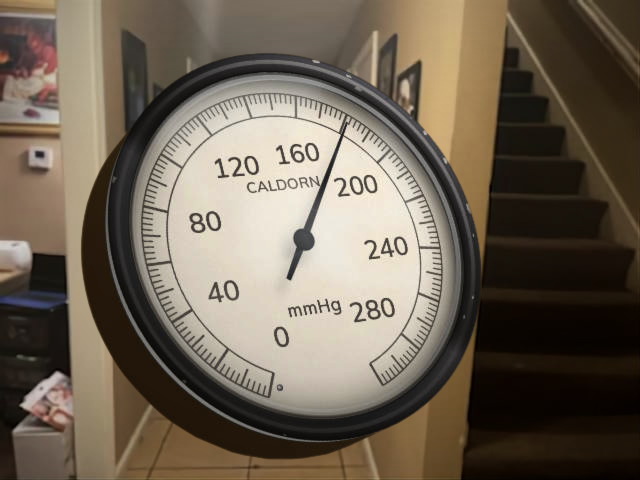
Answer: 180 mmHg
